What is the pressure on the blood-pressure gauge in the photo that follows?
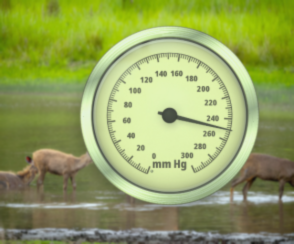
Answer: 250 mmHg
